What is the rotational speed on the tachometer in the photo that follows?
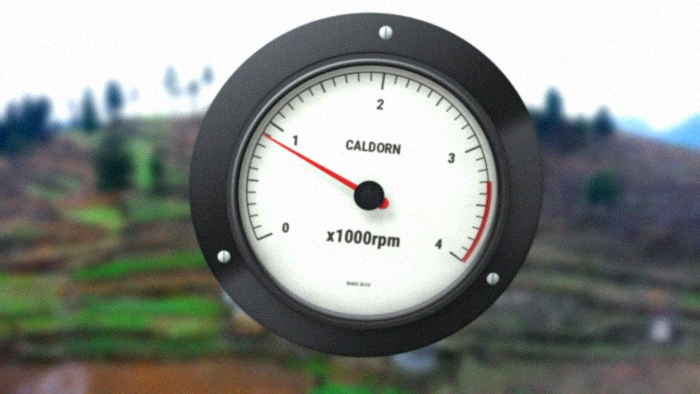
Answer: 900 rpm
